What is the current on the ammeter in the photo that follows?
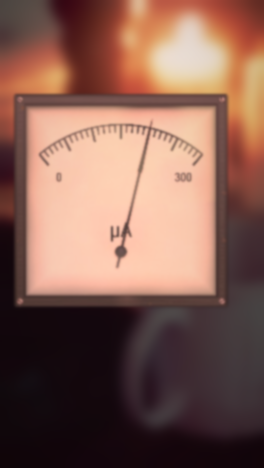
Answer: 200 µA
